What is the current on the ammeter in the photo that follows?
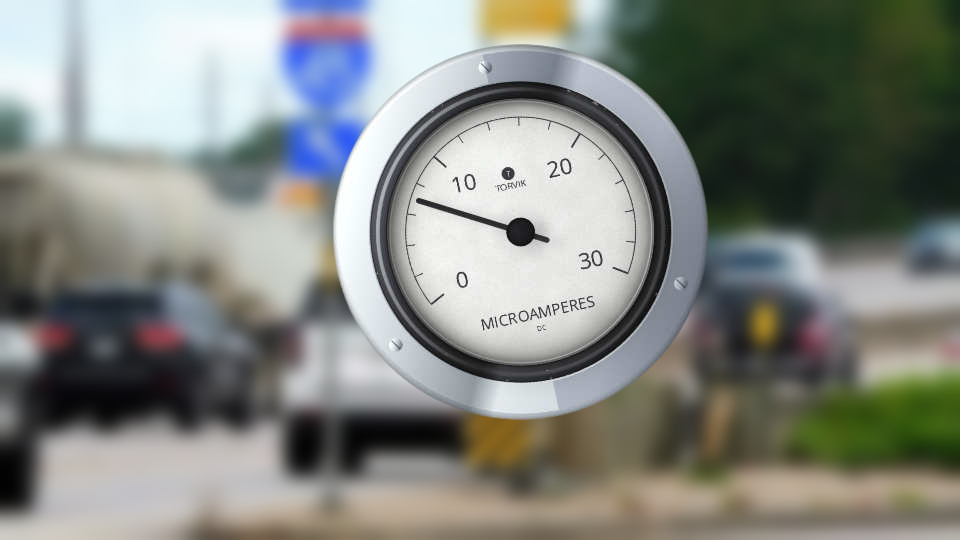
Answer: 7 µA
